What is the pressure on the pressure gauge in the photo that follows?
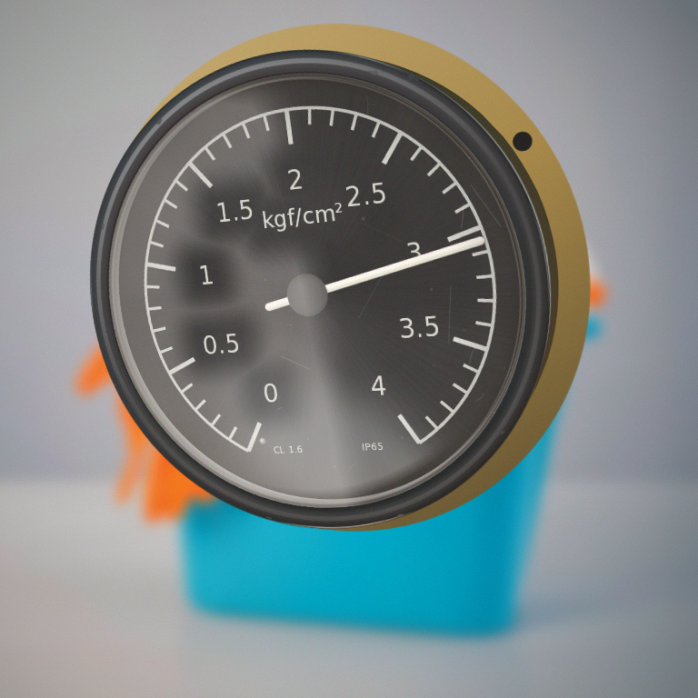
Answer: 3.05 kg/cm²
